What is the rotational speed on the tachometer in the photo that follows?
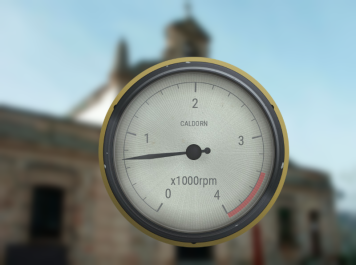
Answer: 700 rpm
